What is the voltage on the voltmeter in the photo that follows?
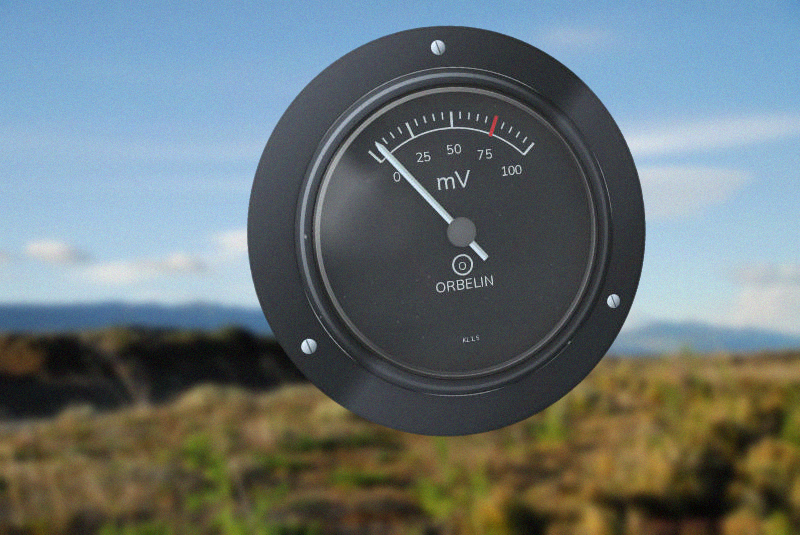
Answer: 5 mV
